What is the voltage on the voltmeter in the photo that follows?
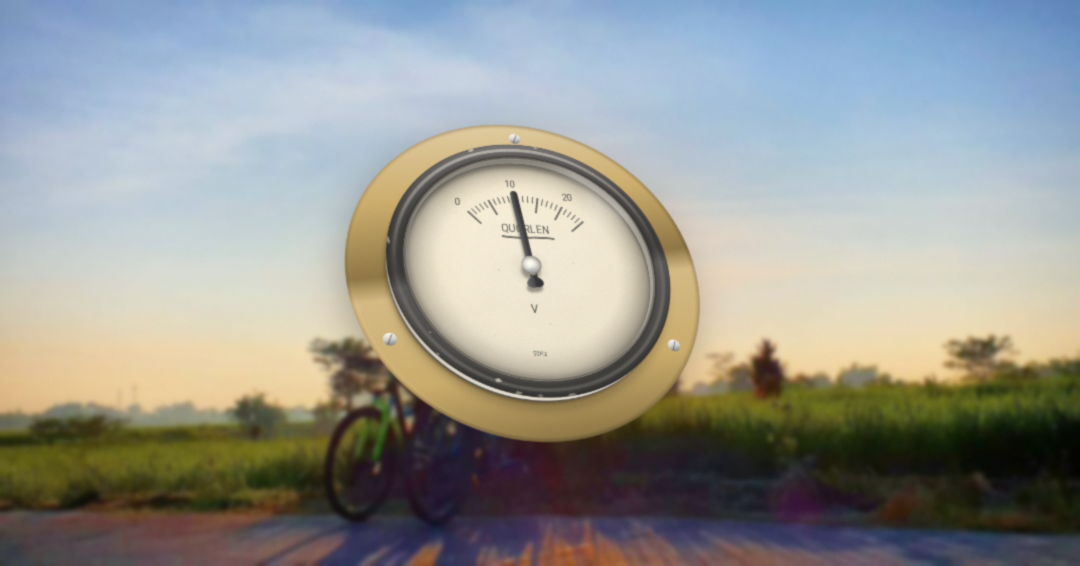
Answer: 10 V
